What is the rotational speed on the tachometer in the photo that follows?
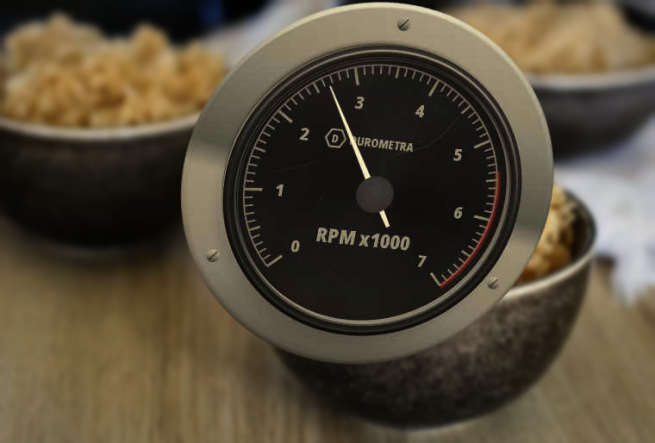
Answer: 2650 rpm
